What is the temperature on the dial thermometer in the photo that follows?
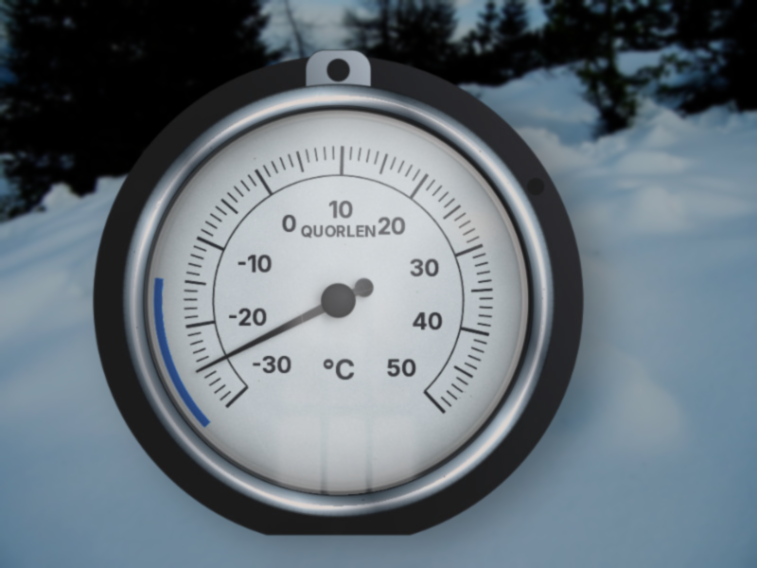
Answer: -25 °C
